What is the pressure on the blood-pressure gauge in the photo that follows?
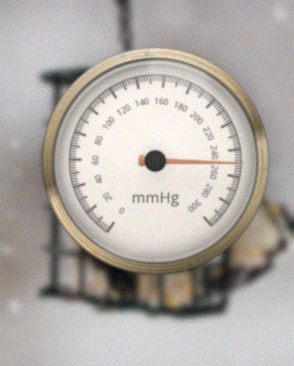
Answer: 250 mmHg
